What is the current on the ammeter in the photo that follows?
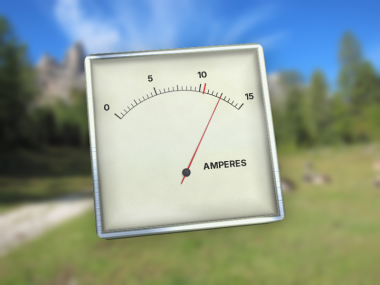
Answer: 12.5 A
